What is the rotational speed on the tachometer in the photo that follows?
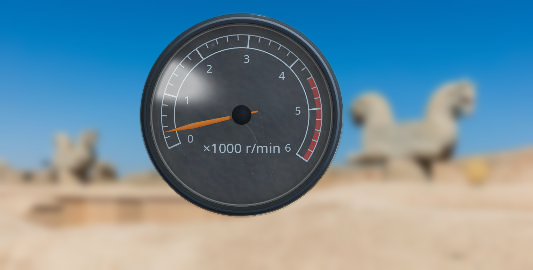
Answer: 300 rpm
